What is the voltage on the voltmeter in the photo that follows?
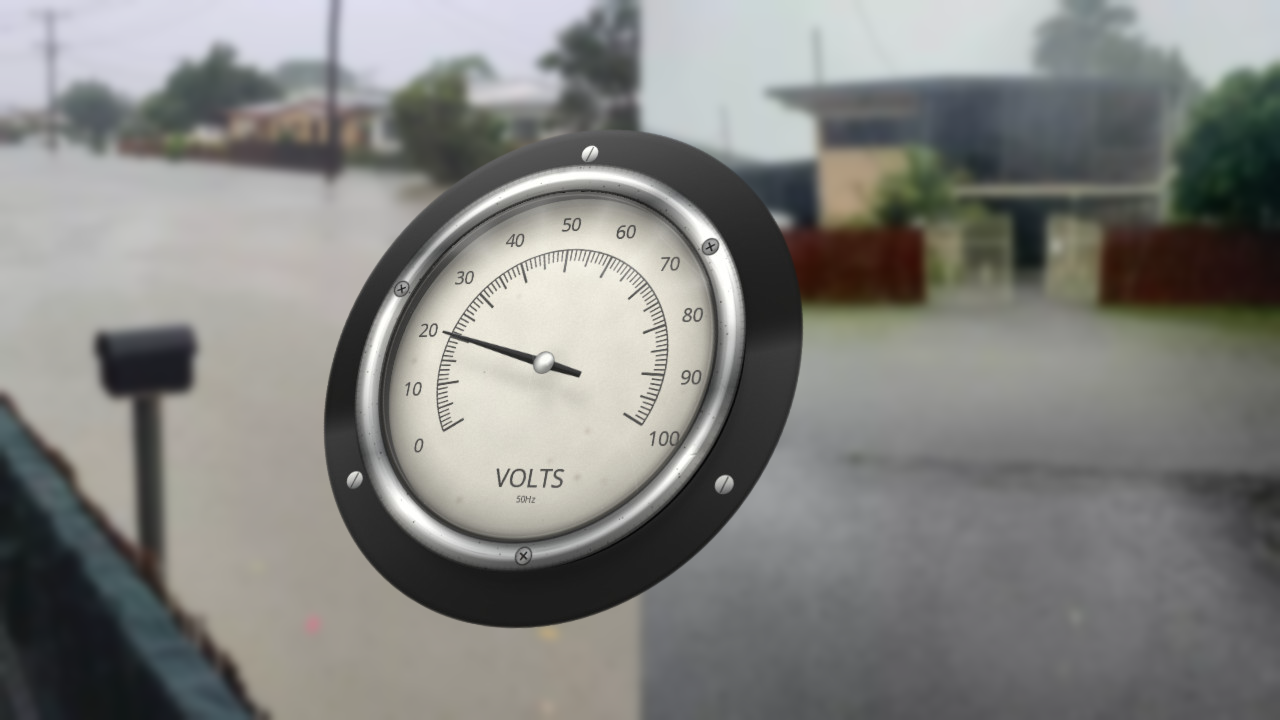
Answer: 20 V
